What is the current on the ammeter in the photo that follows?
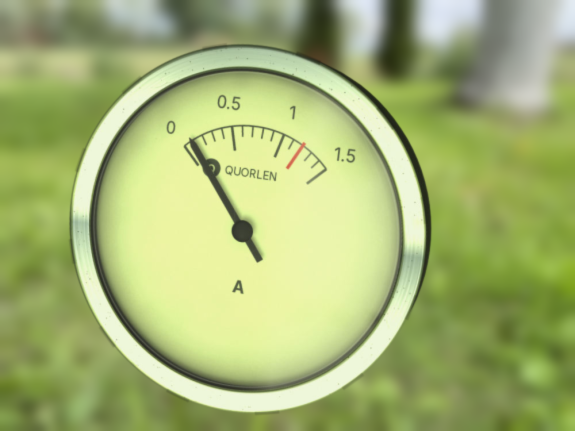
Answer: 0.1 A
